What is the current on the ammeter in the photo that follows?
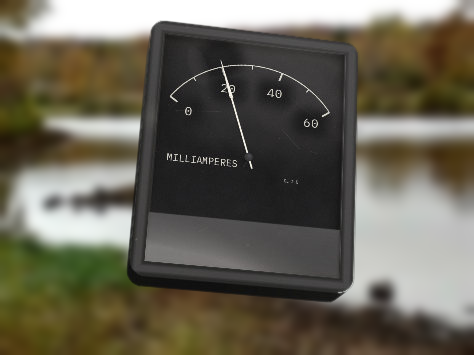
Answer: 20 mA
